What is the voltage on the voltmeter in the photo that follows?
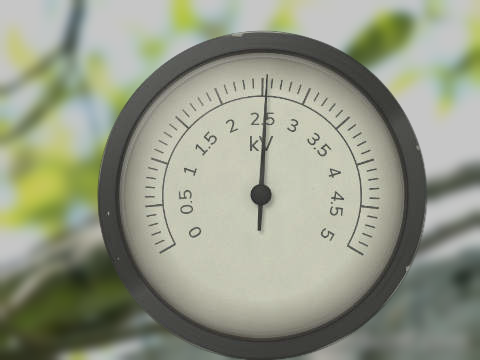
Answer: 2.55 kV
